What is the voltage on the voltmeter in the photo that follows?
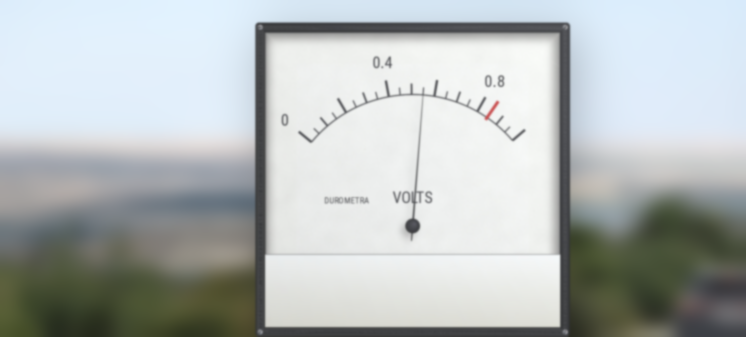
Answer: 0.55 V
